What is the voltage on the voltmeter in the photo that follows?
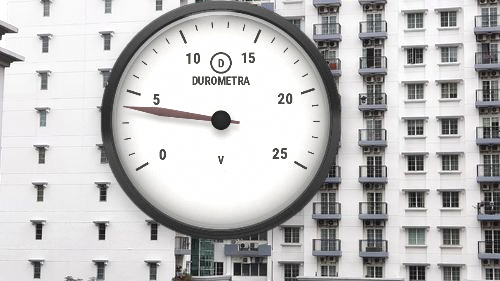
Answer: 4 V
